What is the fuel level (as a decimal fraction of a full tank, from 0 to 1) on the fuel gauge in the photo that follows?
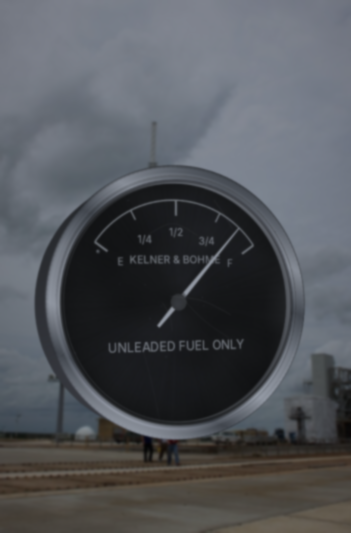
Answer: 0.875
